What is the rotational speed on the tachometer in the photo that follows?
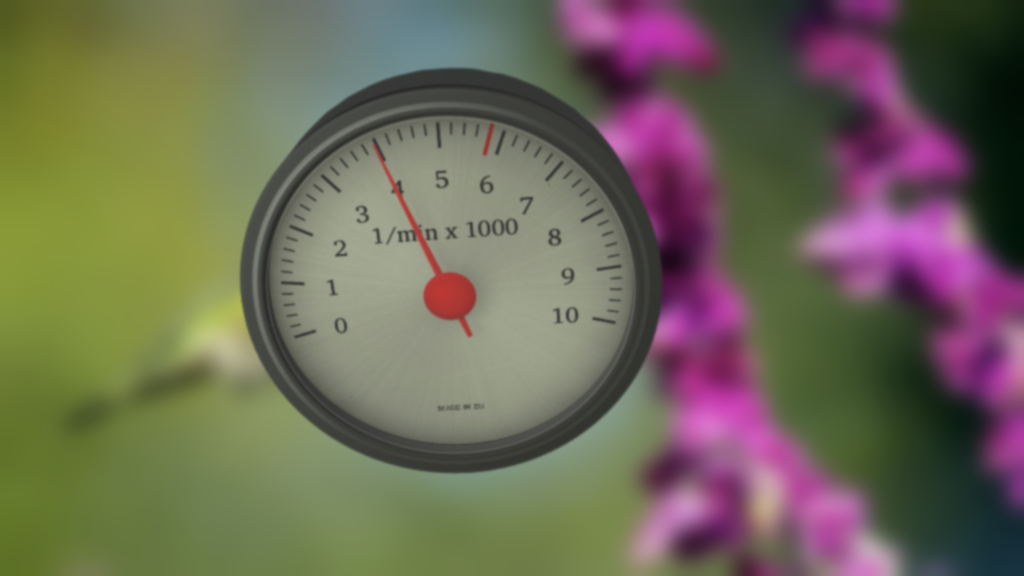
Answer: 4000 rpm
